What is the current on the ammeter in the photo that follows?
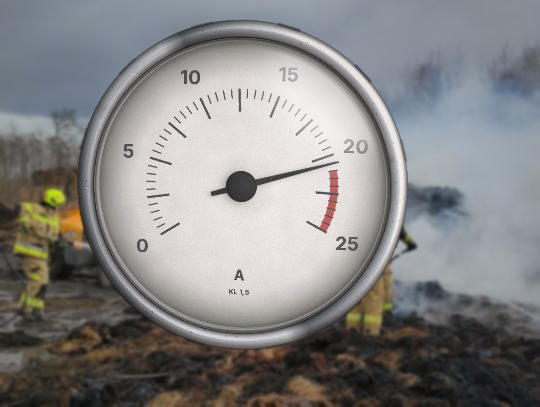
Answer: 20.5 A
